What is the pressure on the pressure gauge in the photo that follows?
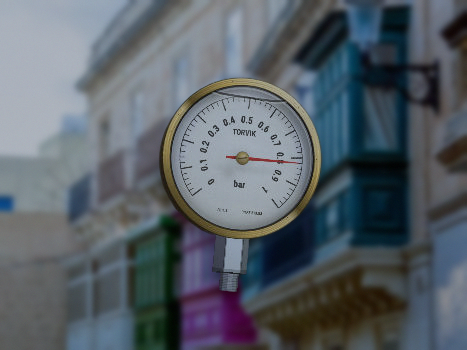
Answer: 0.82 bar
